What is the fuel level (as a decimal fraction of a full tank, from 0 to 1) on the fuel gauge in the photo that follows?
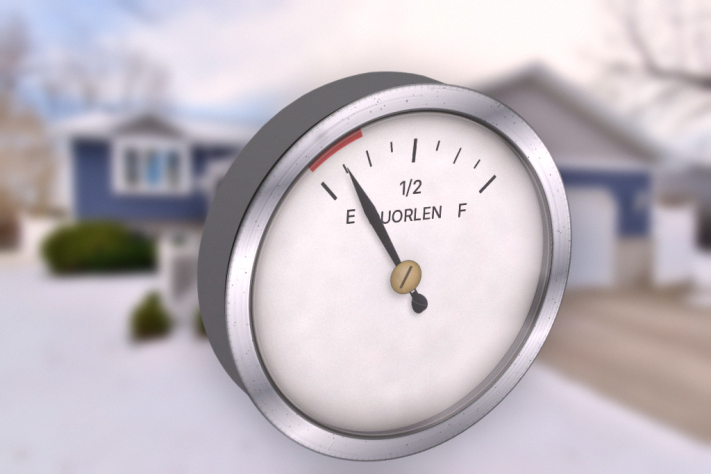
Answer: 0.125
